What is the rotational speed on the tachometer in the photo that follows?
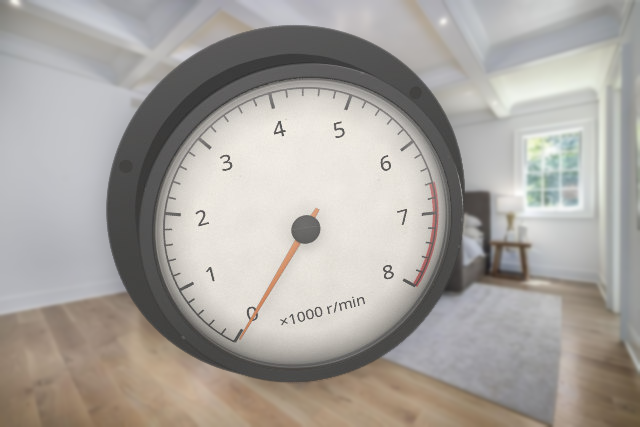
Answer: 0 rpm
